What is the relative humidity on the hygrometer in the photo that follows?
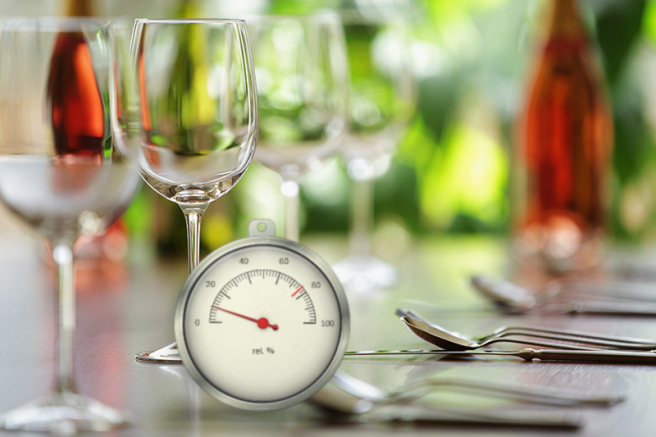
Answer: 10 %
